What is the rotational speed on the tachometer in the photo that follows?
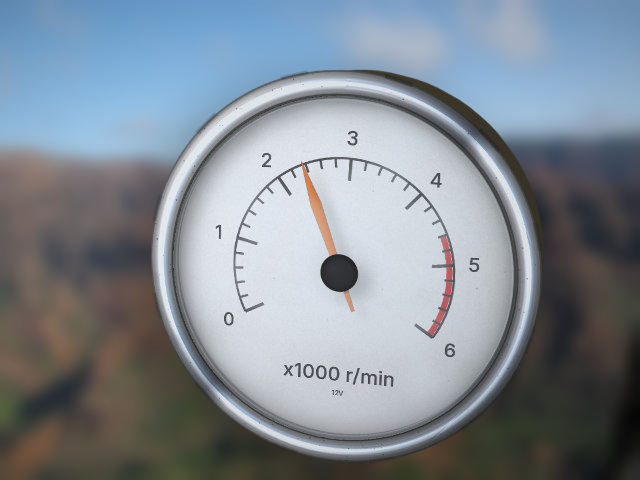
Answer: 2400 rpm
